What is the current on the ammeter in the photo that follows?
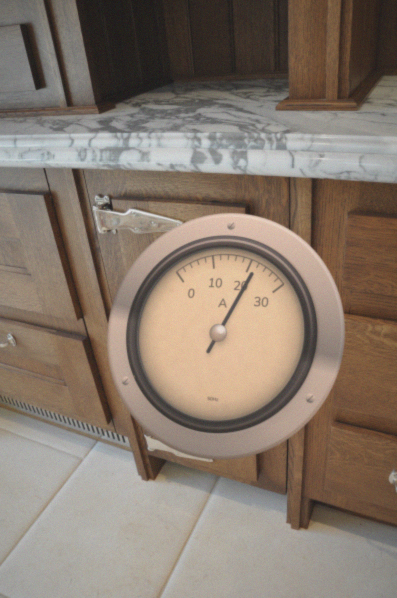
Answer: 22 A
